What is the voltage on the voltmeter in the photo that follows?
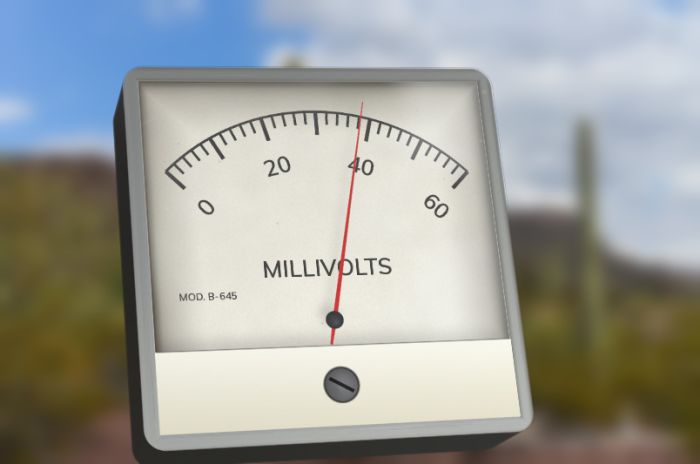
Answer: 38 mV
